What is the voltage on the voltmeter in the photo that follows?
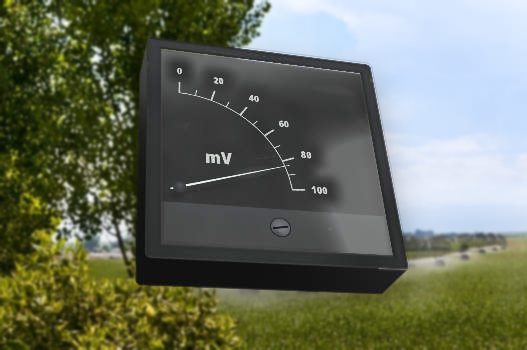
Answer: 85 mV
